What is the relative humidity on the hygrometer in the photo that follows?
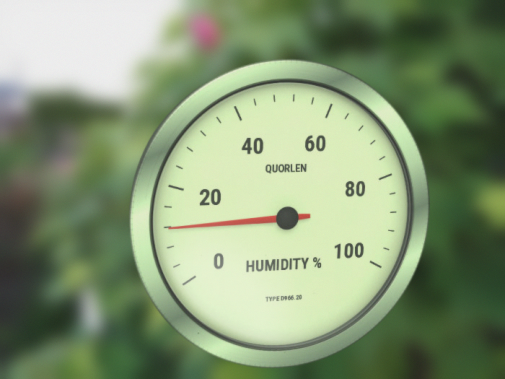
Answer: 12 %
